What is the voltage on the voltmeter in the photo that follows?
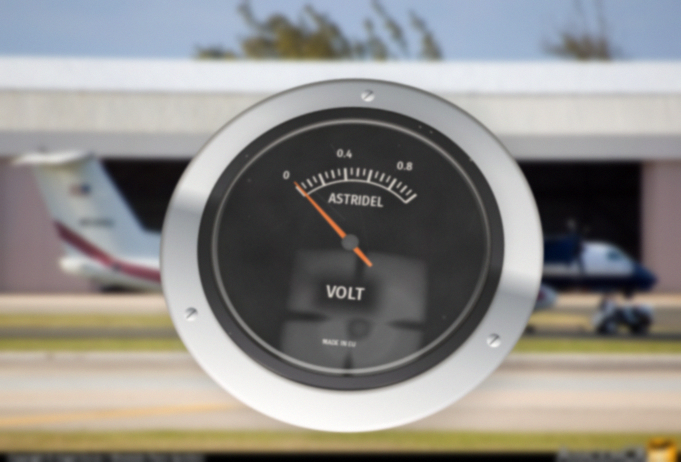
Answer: 0 V
